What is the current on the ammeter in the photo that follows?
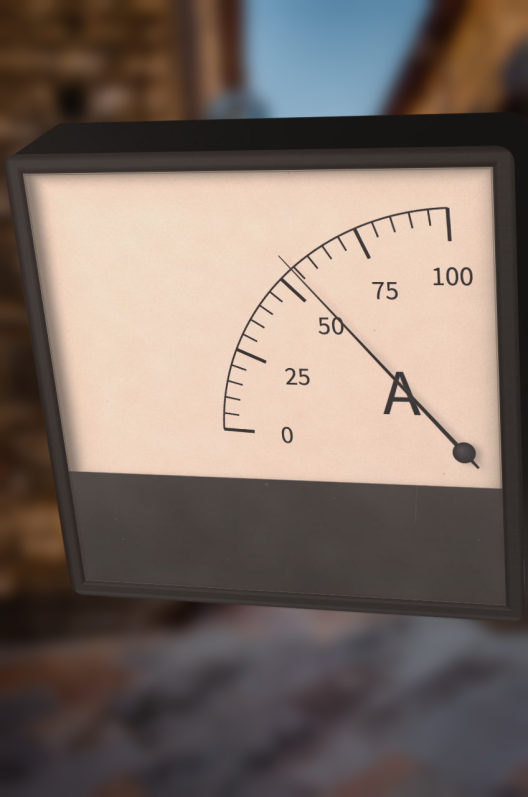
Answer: 55 A
